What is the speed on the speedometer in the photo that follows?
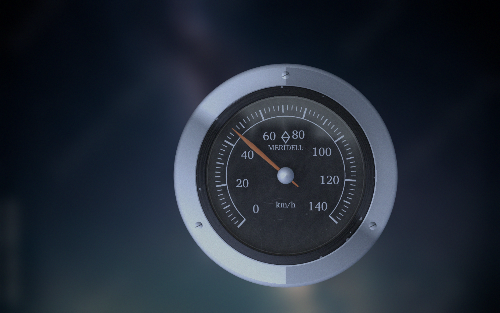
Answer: 46 km/h
